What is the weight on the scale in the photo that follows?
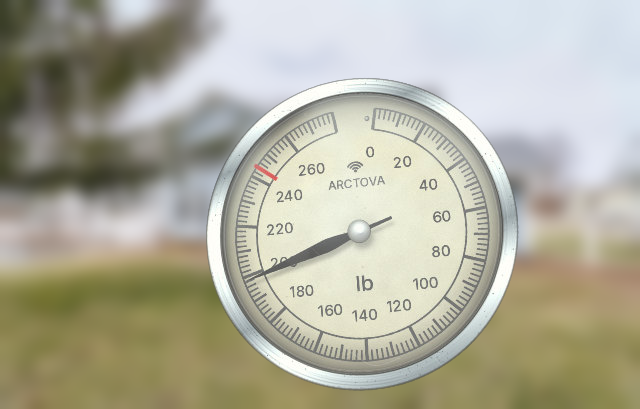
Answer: 198 lb
